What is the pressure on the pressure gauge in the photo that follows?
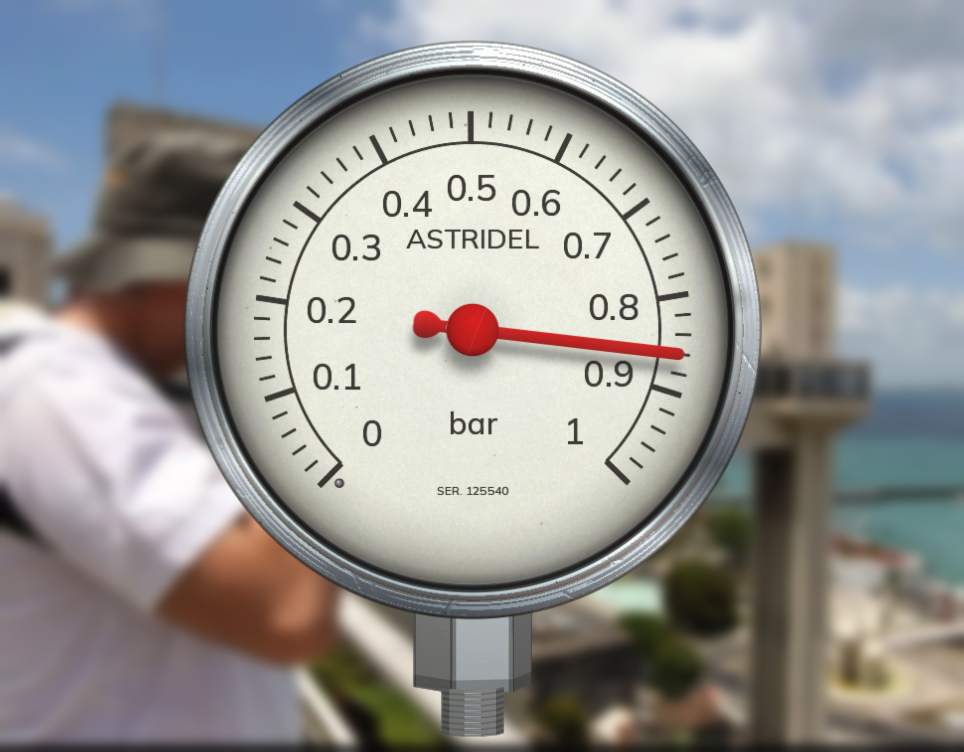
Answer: 0.86 bar
